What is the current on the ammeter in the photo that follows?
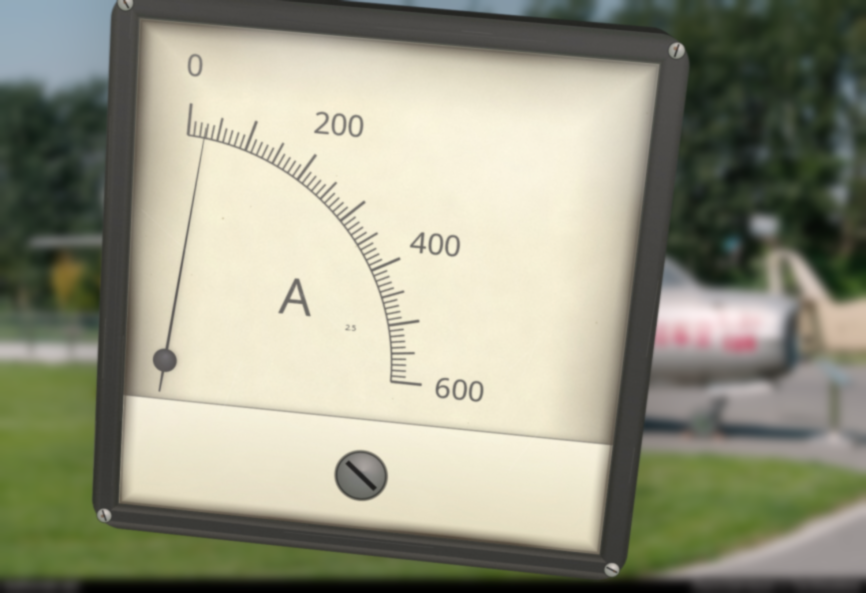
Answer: 30 A
